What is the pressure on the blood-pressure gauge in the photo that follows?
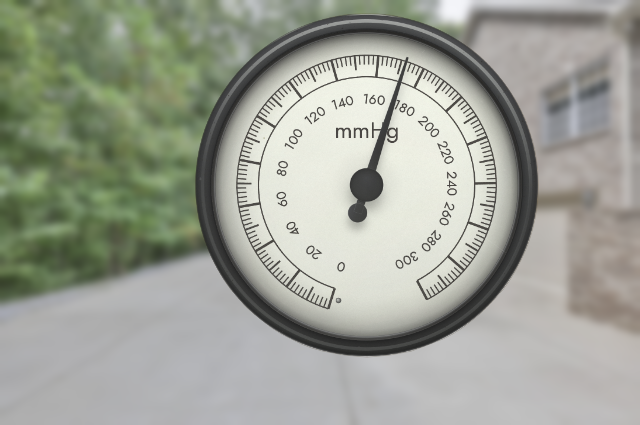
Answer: 172 mmHg
